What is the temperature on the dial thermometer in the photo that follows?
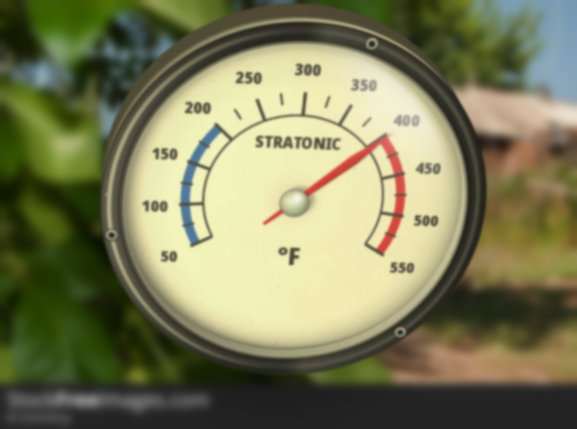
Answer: 400 °F
